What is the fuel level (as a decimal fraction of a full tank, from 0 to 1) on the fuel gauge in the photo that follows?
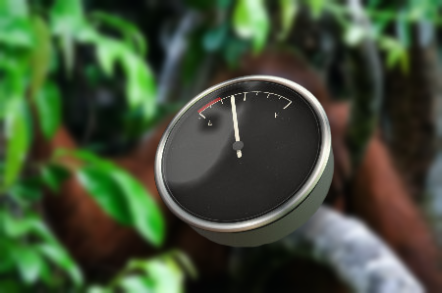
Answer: 0.375
